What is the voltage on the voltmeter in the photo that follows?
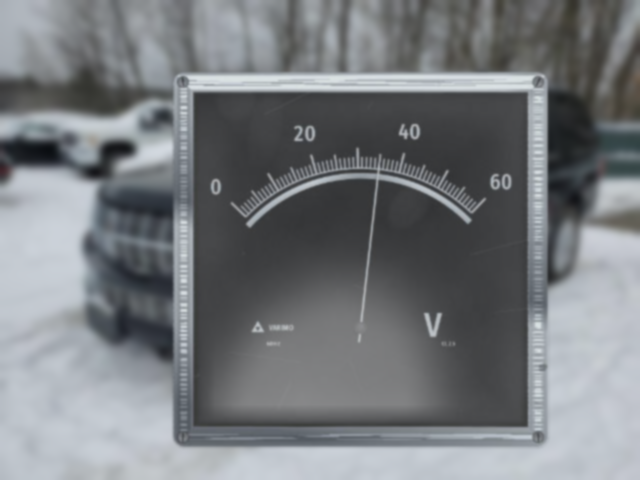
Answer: 35 V
